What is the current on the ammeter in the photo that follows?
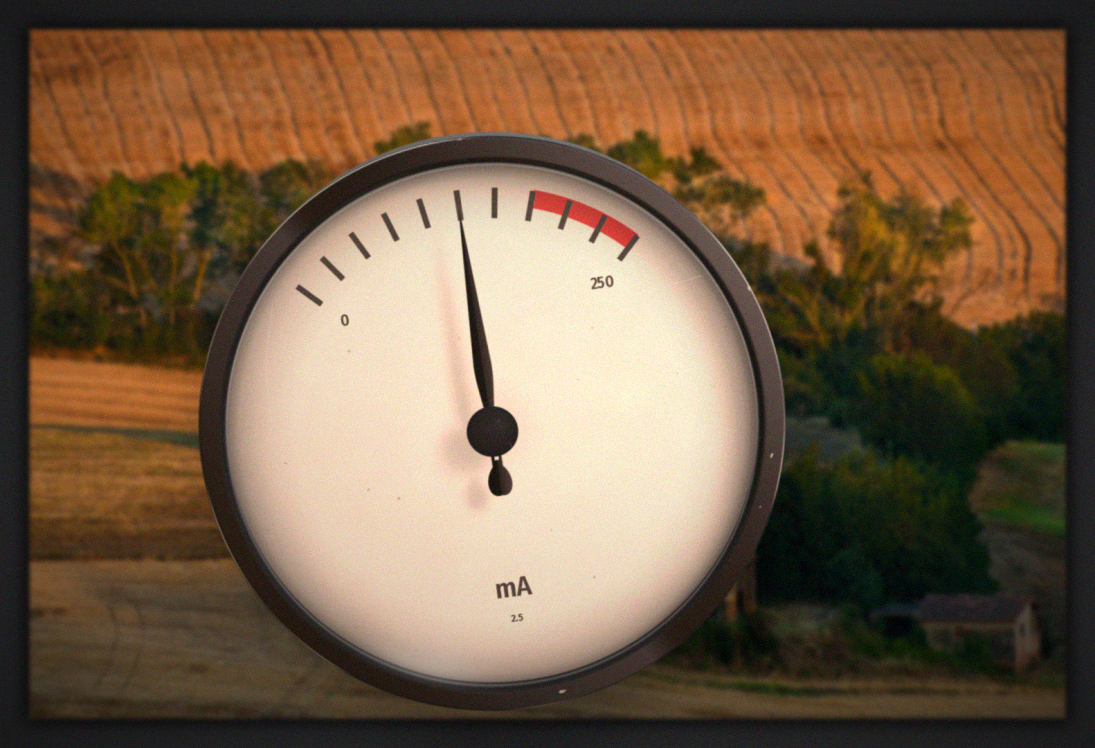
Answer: 125 mA
